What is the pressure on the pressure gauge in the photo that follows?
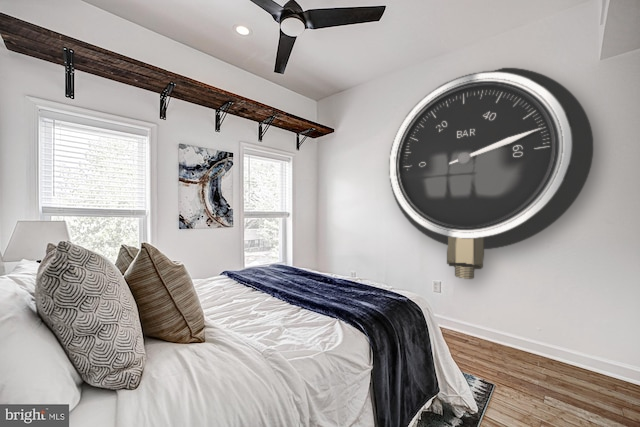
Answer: 55 bar
